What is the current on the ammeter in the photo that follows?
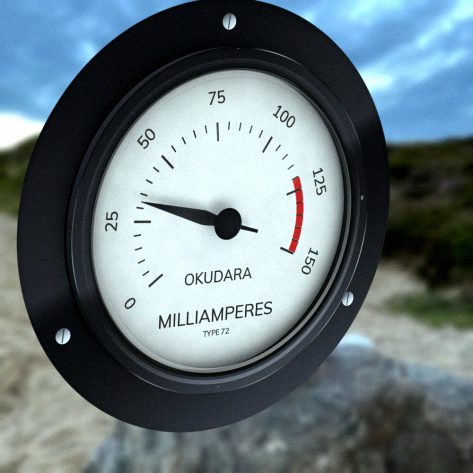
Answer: 32.5 mA
